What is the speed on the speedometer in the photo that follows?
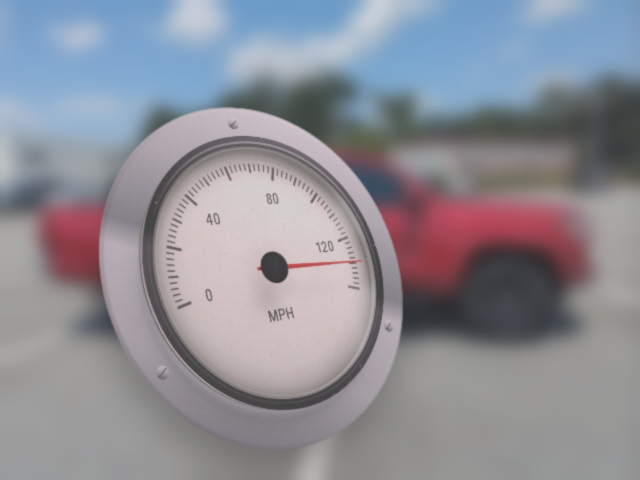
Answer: 130 mph
